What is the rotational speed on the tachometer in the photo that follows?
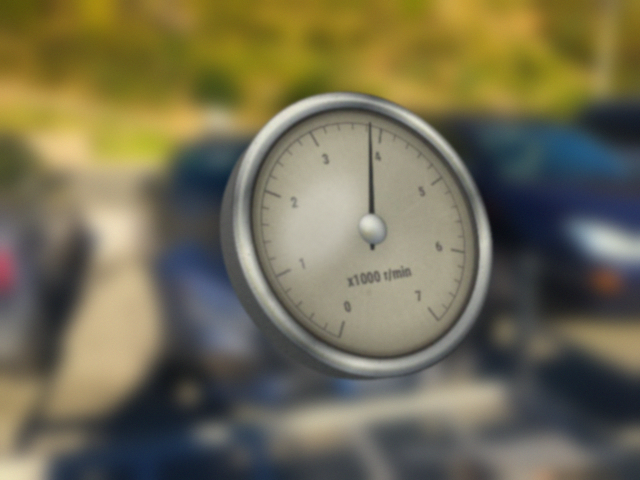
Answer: 3800 rpm
